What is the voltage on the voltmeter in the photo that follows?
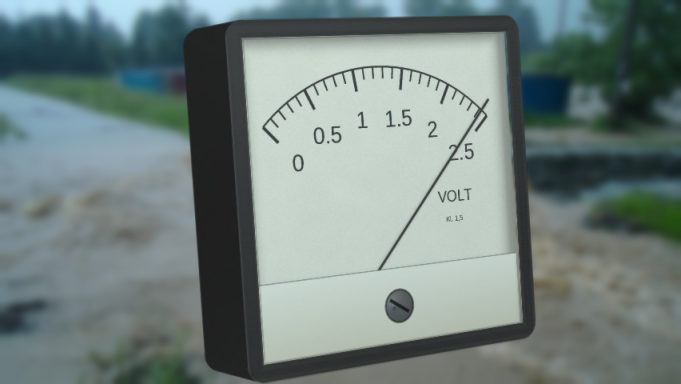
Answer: 2.4 V
